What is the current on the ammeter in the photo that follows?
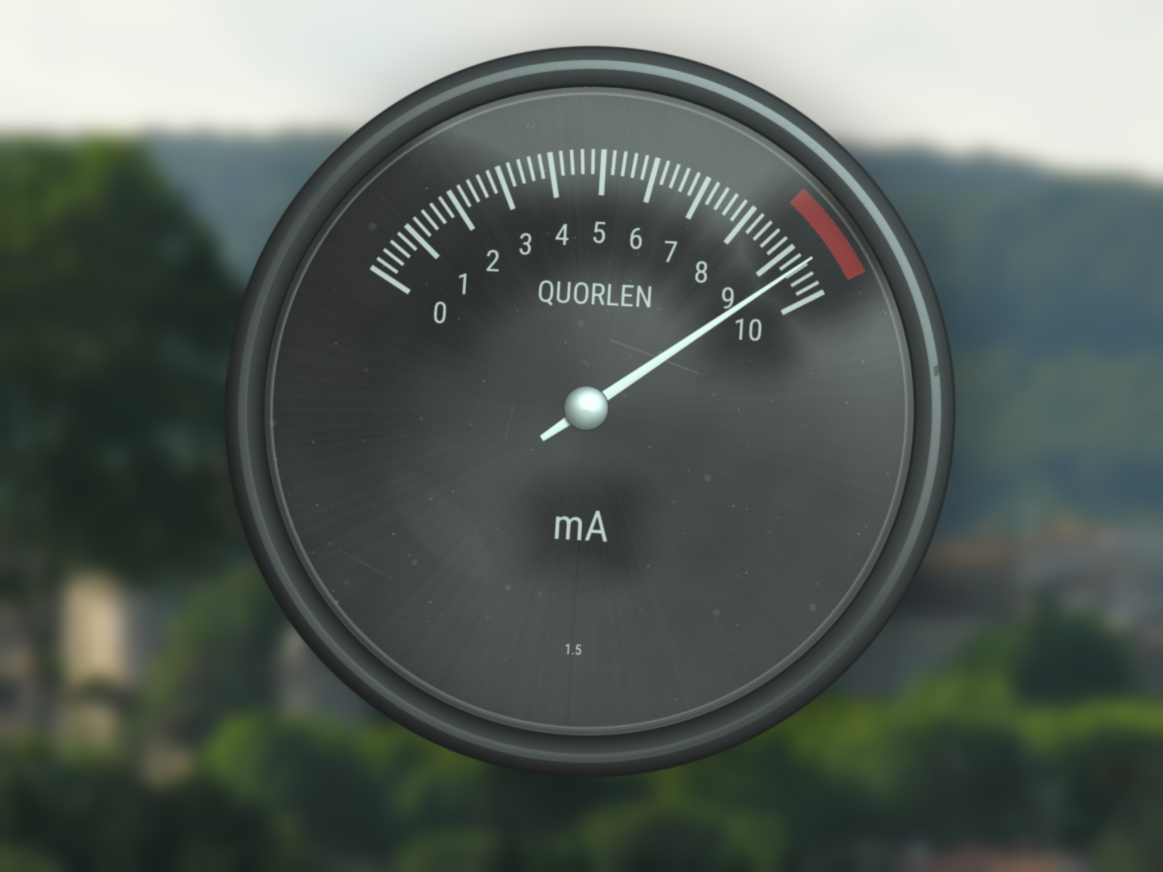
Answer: 9.4 mA
